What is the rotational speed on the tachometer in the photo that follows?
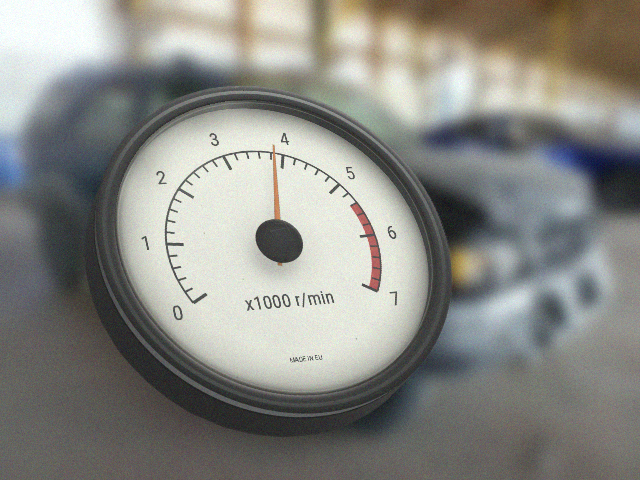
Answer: 3800 rpm
